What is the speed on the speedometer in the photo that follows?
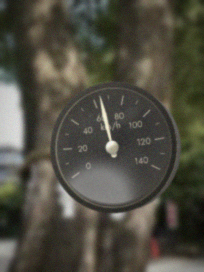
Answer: 65 km/h
